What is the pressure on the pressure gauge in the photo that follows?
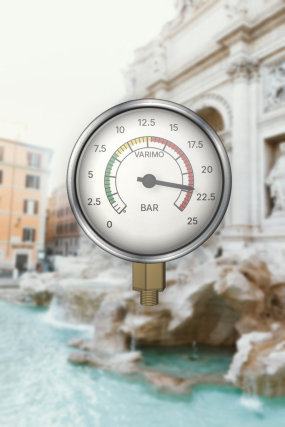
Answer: 22 bar
